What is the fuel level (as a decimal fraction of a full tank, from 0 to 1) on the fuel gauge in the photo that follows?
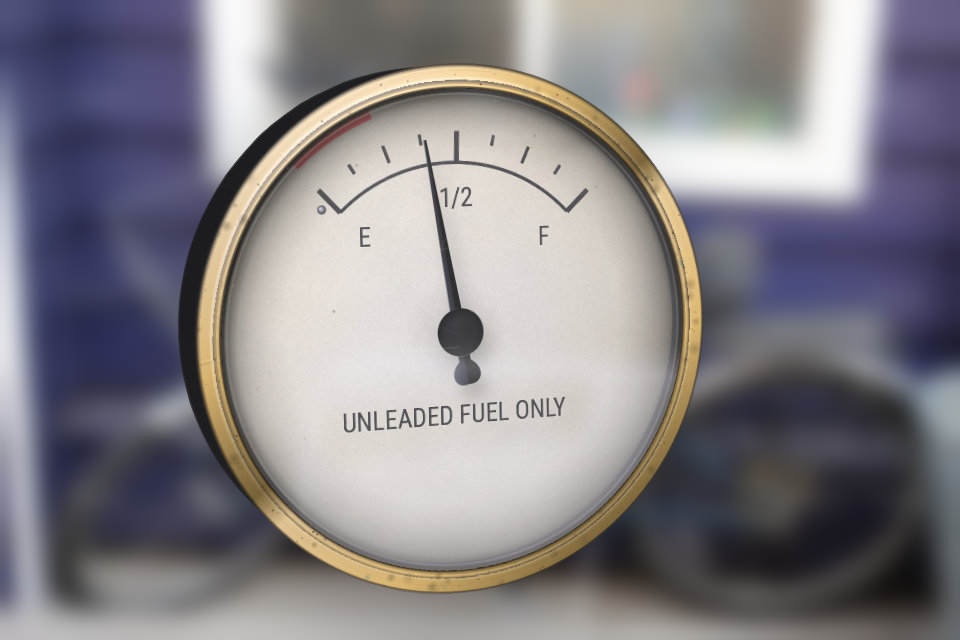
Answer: 0.375
